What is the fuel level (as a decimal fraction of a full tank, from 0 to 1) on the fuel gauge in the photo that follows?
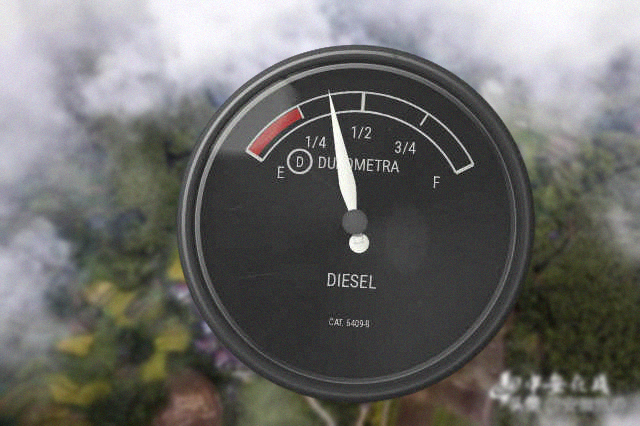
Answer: 0.375
